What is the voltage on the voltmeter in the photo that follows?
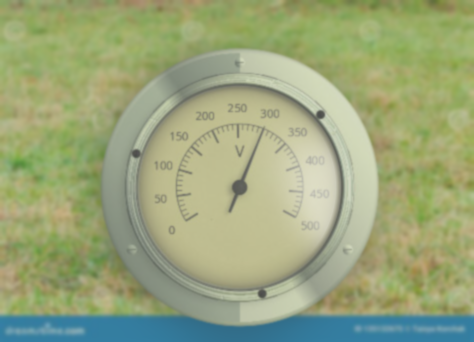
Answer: 300 V
